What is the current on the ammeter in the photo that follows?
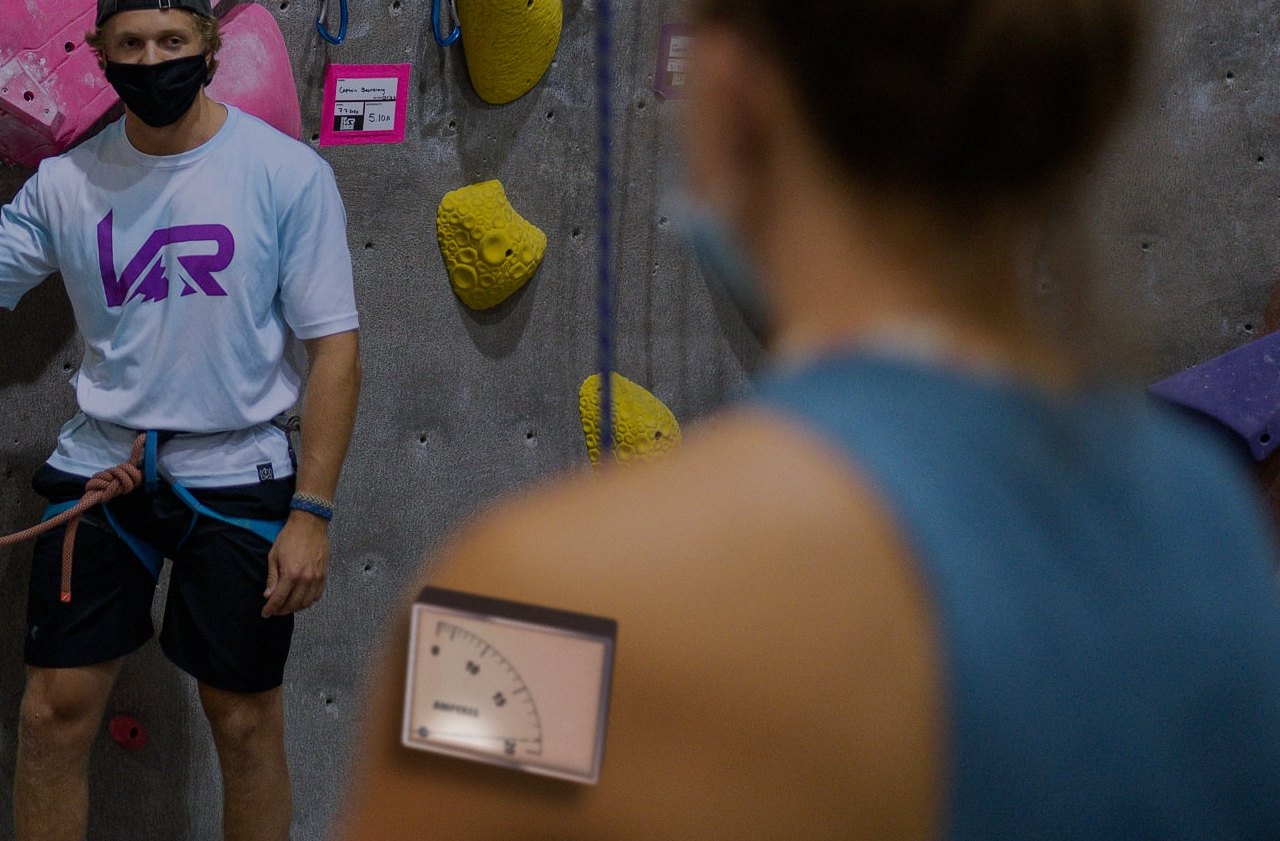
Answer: 19 A
